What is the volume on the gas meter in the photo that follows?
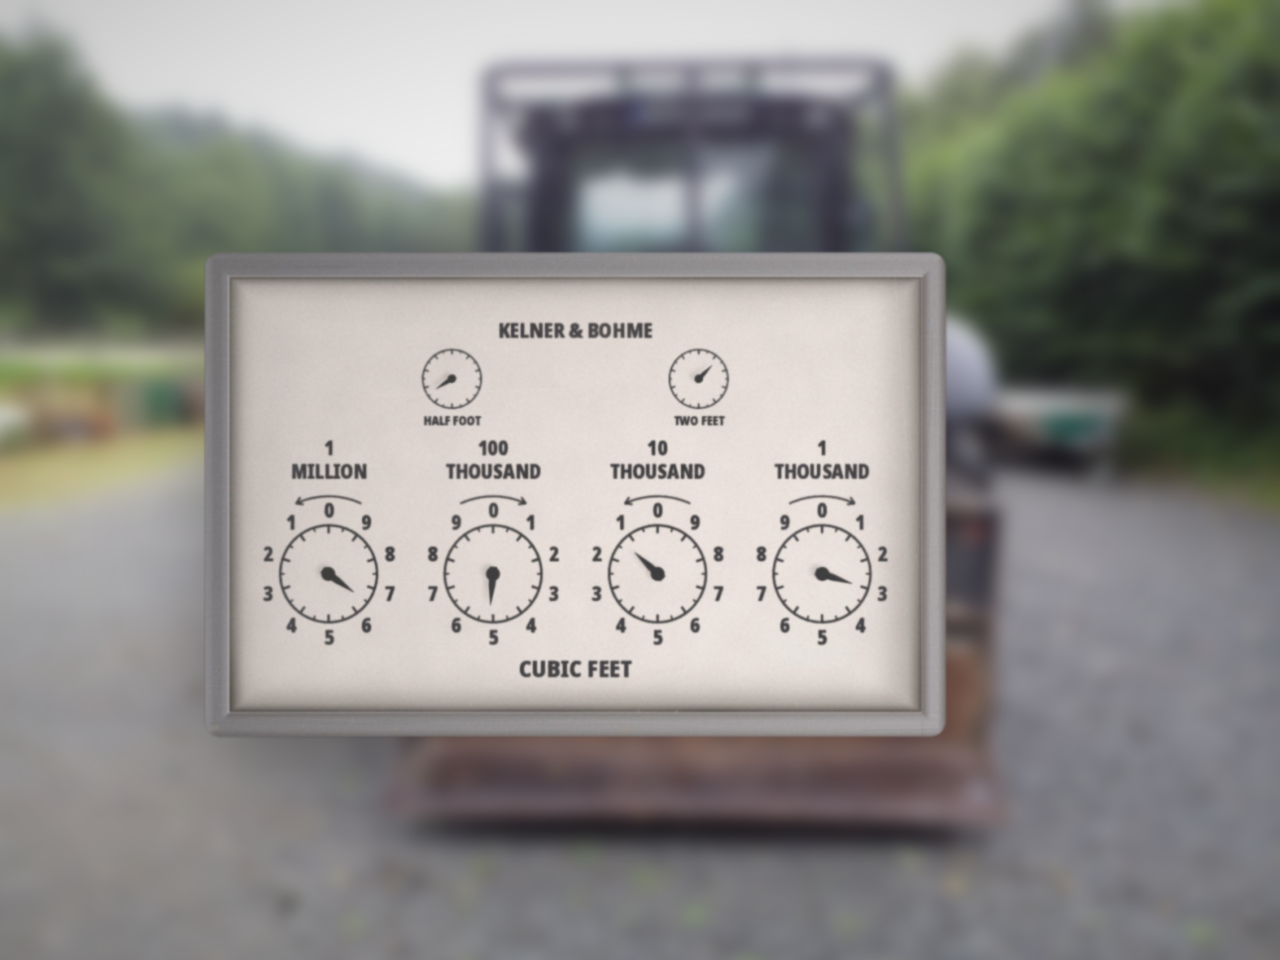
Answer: 651300 ft³
